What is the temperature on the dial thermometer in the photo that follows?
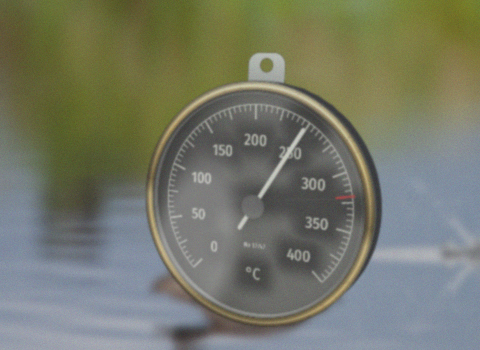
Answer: 250 °C
